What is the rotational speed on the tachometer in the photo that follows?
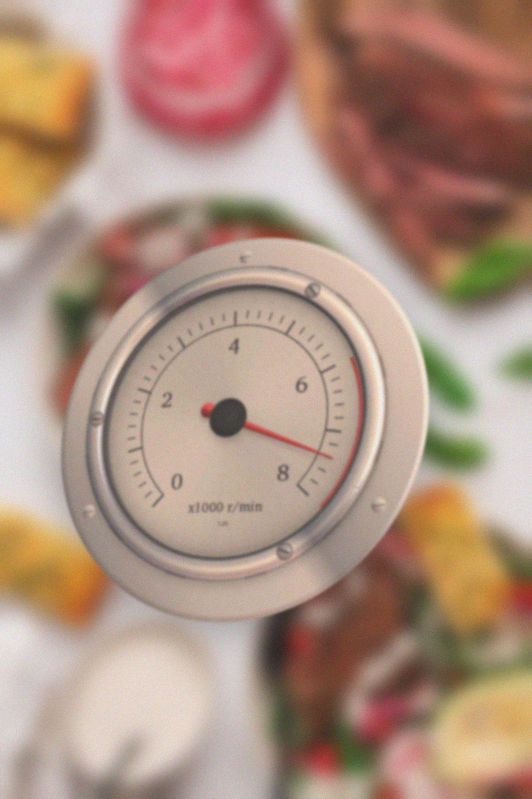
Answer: 7400 rpm
